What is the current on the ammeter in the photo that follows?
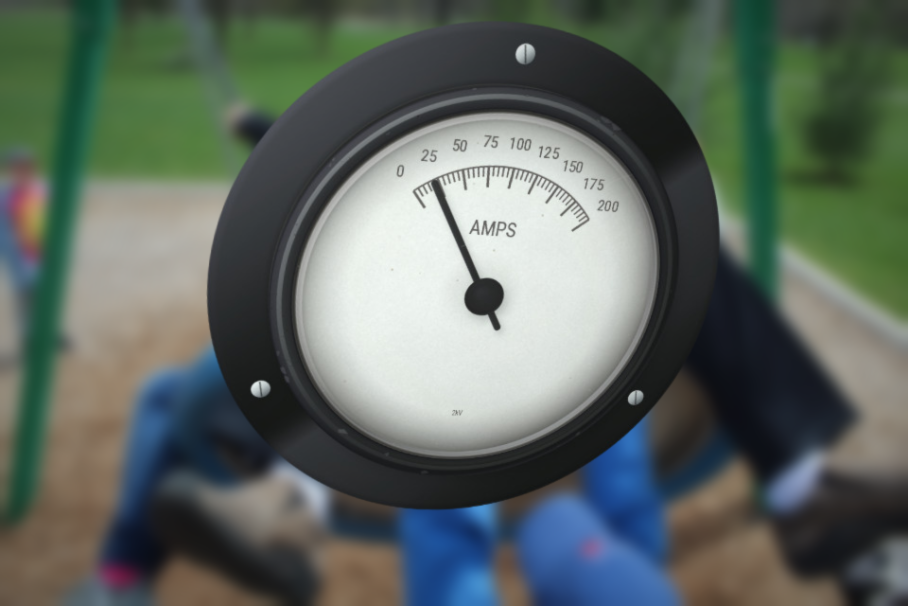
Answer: 20 A
